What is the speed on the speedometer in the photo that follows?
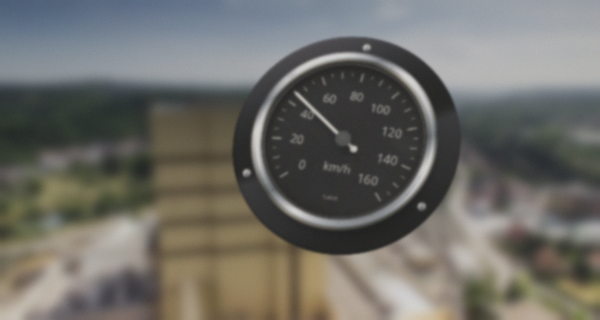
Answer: 45 km/h
